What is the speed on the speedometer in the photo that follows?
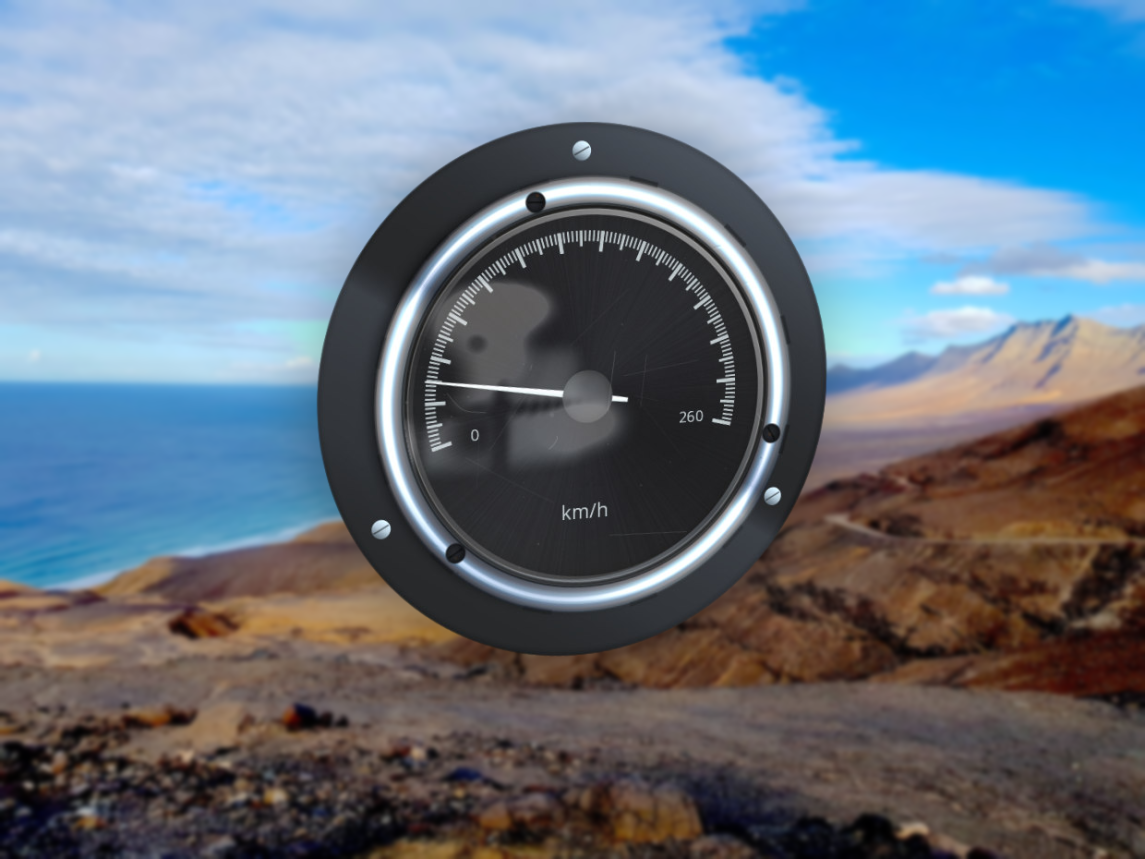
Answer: 30 km/h
